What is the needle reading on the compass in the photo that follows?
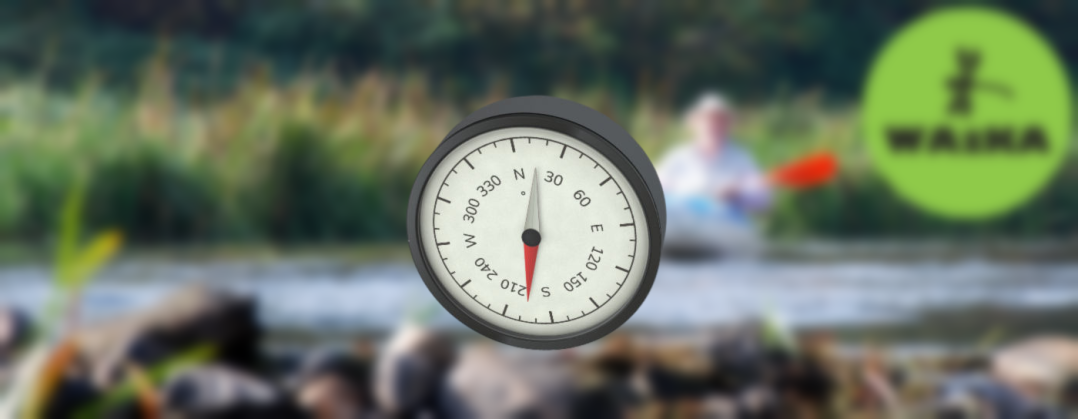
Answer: 195 °
